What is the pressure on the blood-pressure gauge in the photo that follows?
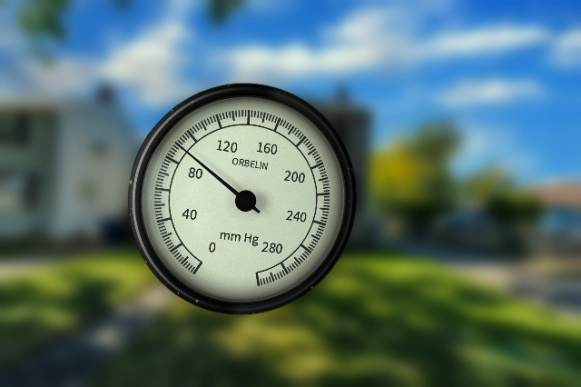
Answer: 90 mmHg
